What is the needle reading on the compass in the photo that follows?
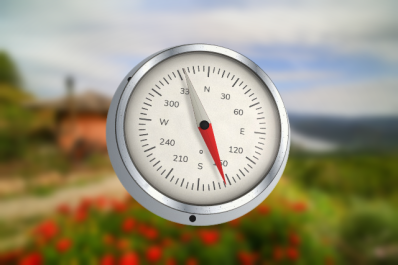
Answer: 155 °
